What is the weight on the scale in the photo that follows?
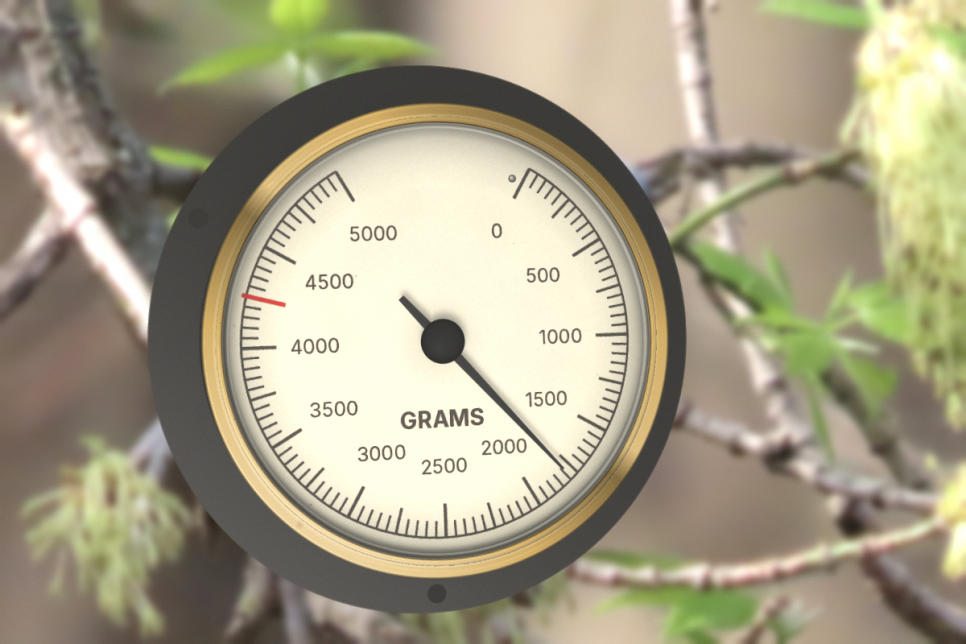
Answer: 1800 g
